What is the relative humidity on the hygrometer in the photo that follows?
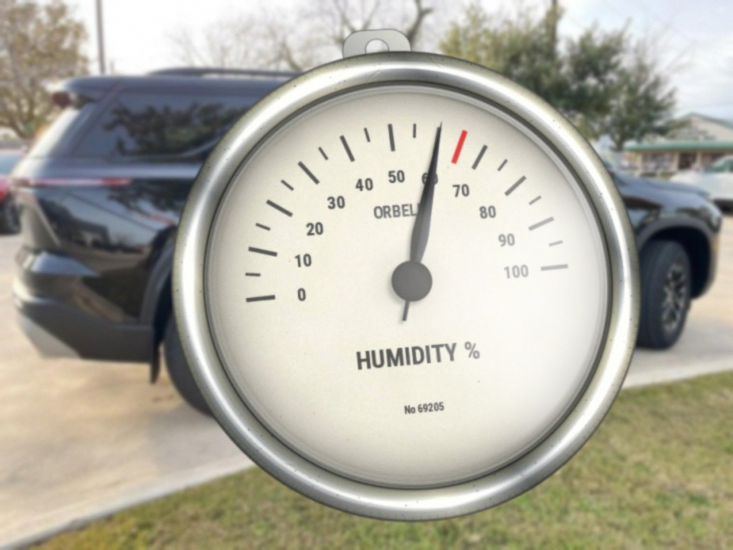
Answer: 60 %
